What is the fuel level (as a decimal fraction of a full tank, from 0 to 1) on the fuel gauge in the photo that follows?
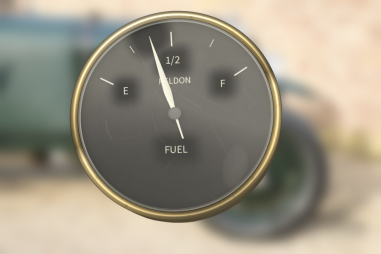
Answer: 0.375
